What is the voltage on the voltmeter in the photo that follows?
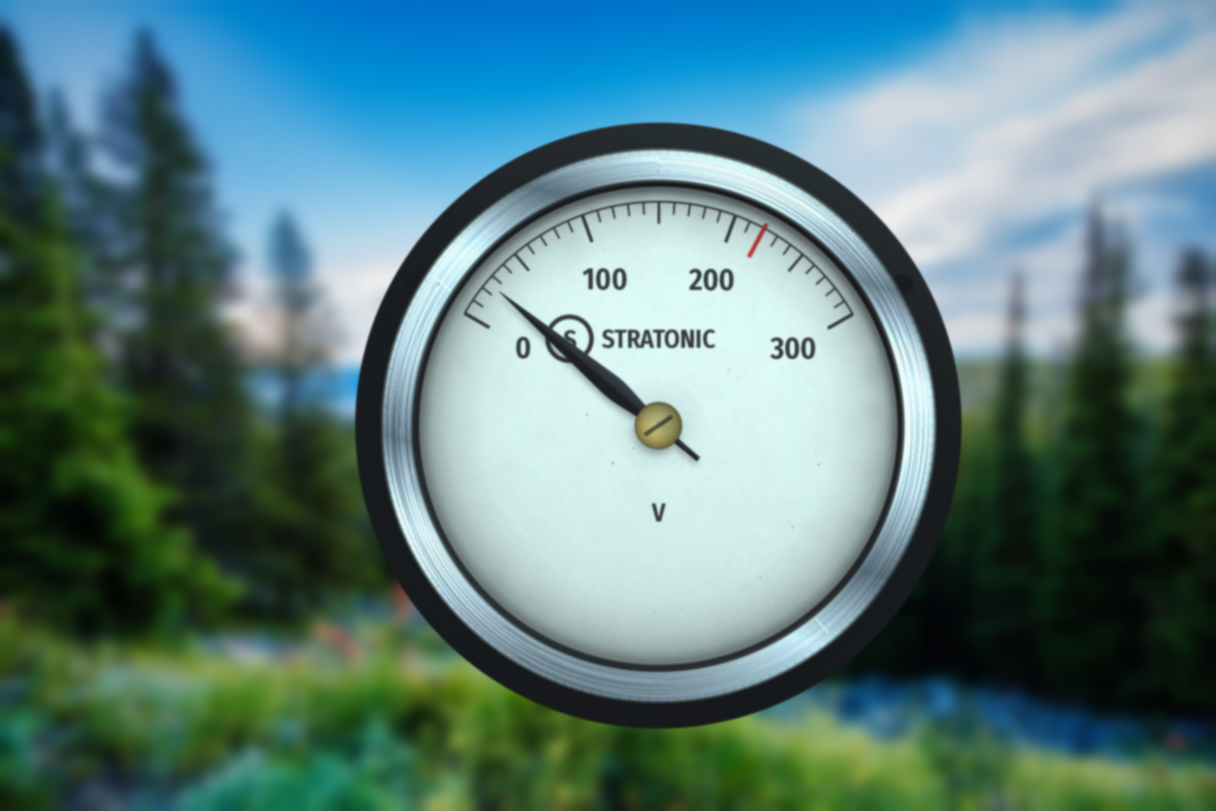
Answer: 25 V
